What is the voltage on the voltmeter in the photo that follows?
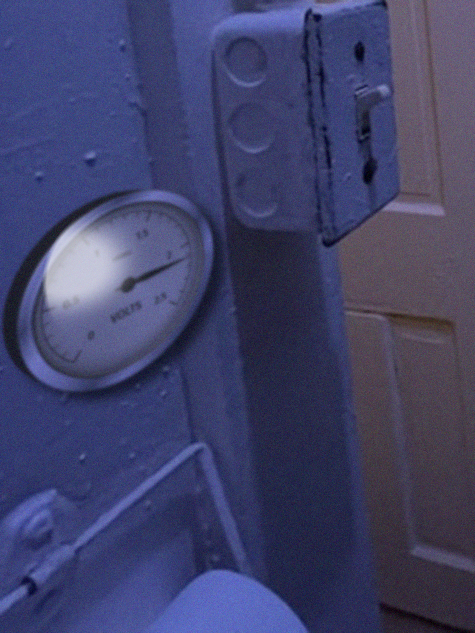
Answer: 2.1 V
